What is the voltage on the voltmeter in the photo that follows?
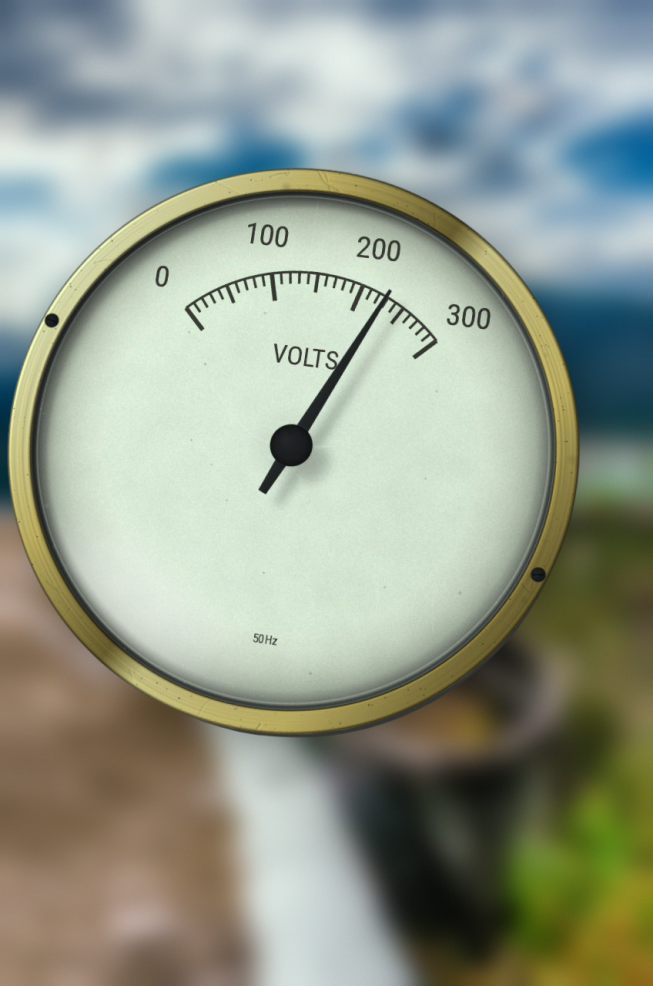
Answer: 230 V
